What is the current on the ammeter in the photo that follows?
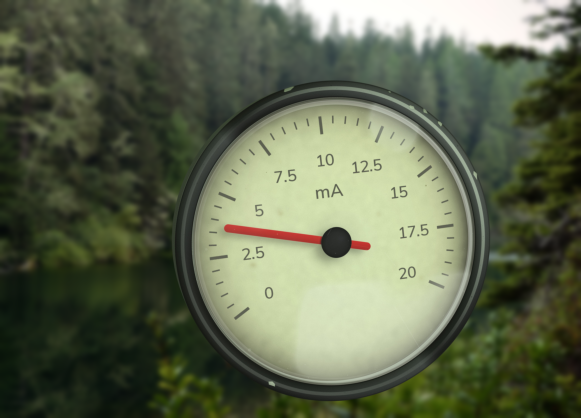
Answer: 3.75 mA
